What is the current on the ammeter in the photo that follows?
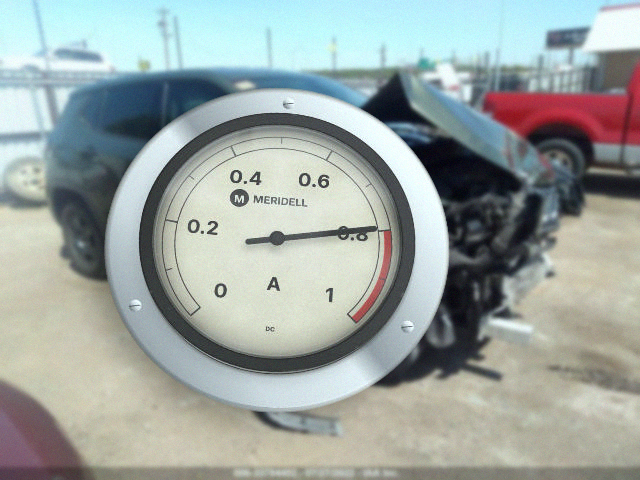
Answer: 0.8 A
